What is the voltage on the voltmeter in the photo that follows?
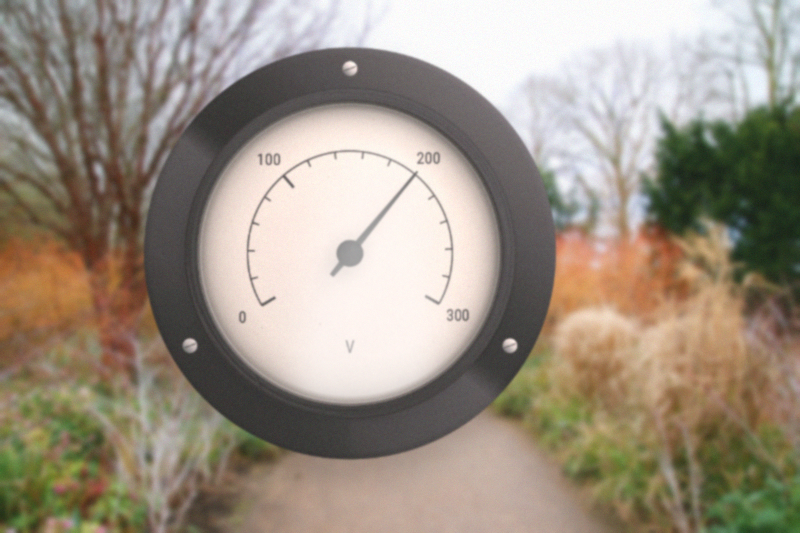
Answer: 200 V
